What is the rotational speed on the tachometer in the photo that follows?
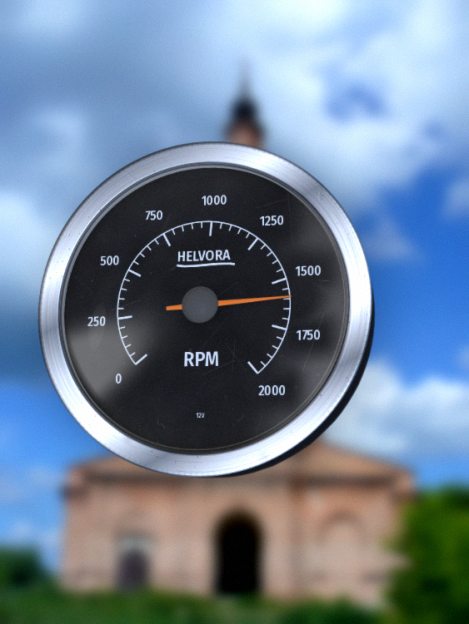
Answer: 1600 rpm
